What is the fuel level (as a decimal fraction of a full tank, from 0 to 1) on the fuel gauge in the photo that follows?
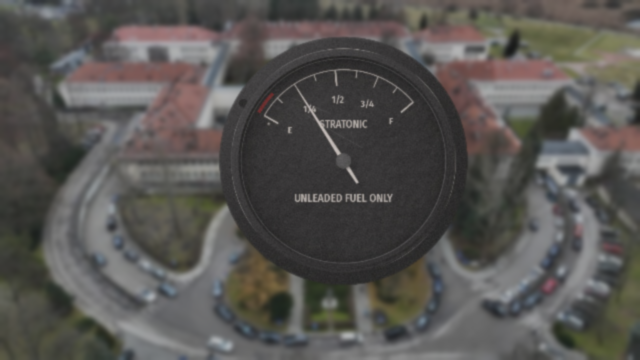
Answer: 0.25
